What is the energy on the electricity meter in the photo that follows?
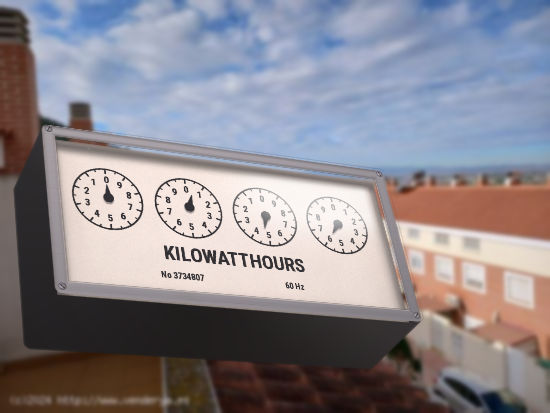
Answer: 46 kWh
